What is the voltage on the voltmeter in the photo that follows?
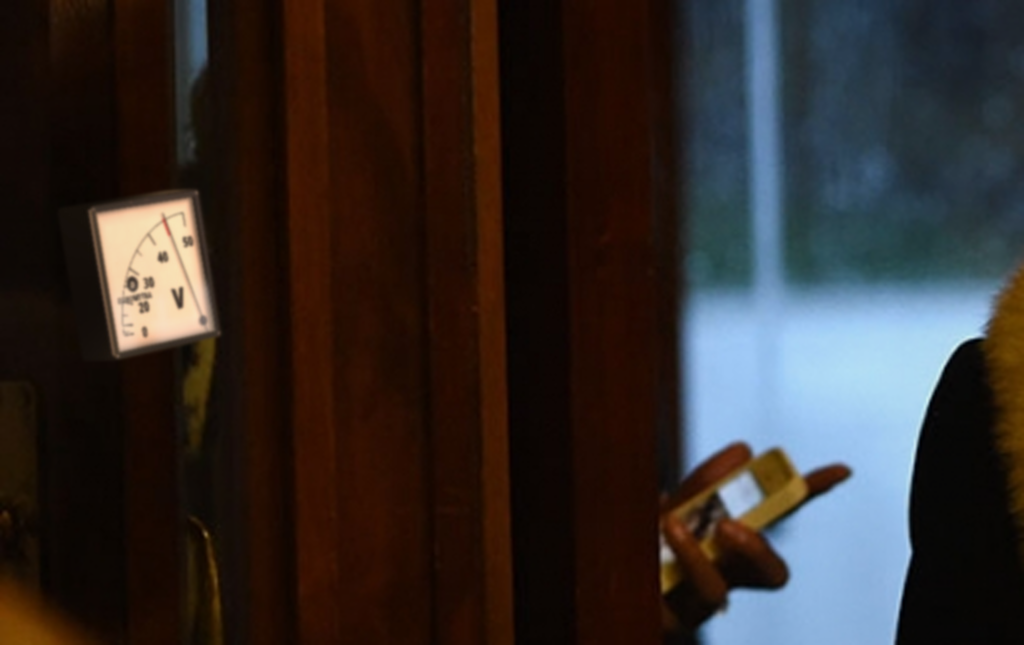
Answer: 45 V
